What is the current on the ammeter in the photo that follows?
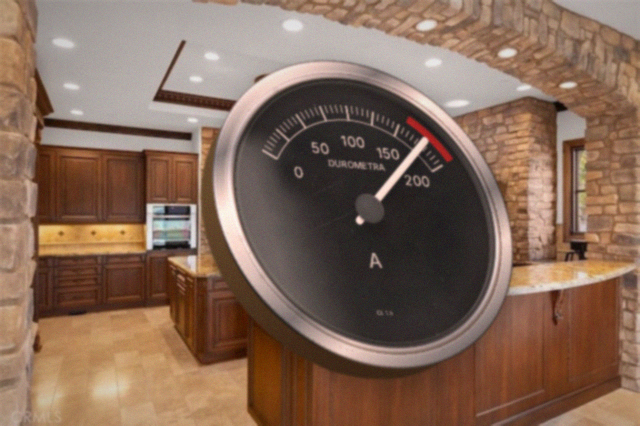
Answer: 175 A
